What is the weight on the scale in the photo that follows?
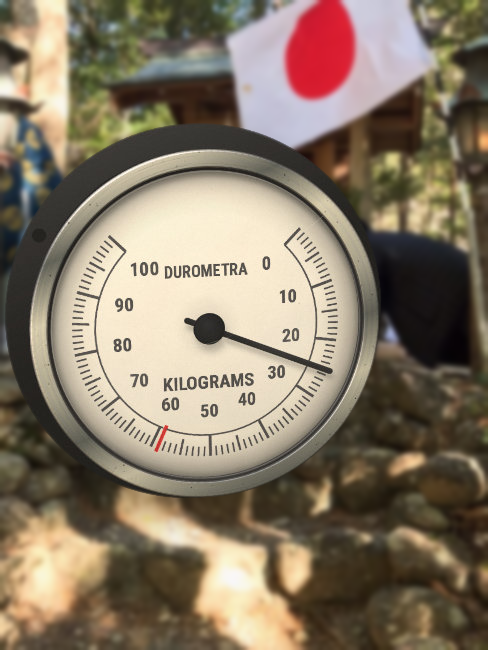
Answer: 25 kg
